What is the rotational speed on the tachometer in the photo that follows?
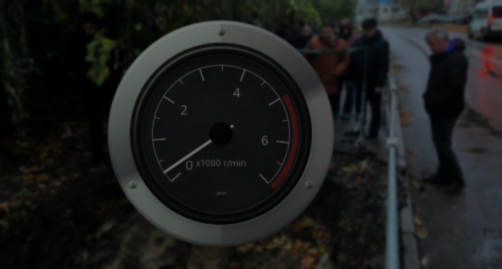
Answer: 250 rpm
